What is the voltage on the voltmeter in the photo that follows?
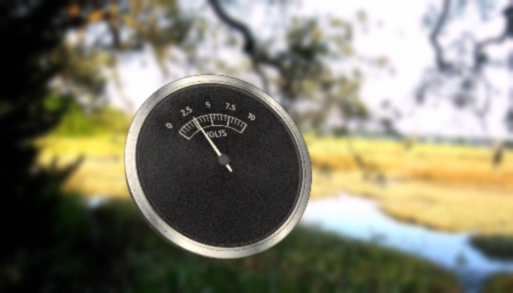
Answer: 2.5 V
